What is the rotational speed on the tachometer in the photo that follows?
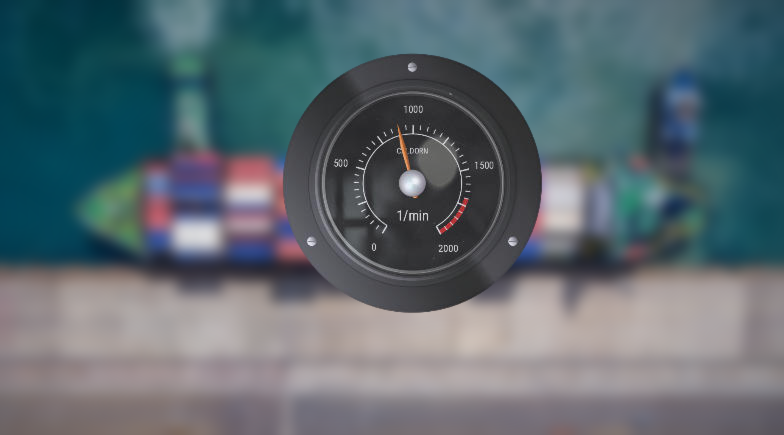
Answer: 900 rpm
